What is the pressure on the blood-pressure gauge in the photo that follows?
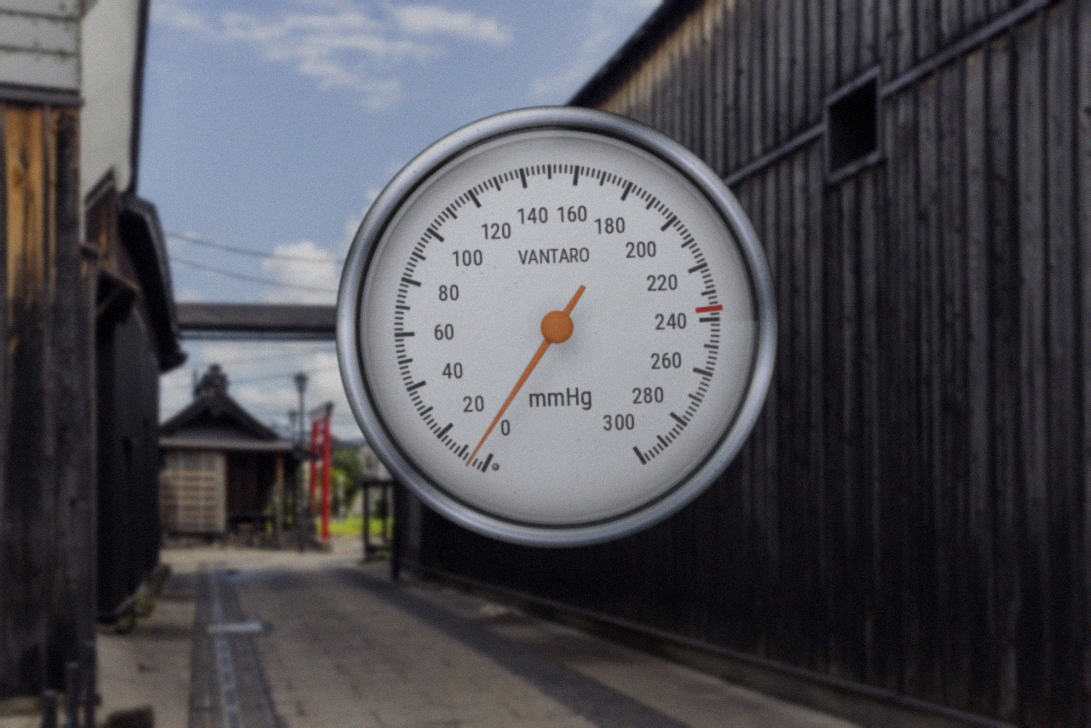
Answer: 6 mmHg
